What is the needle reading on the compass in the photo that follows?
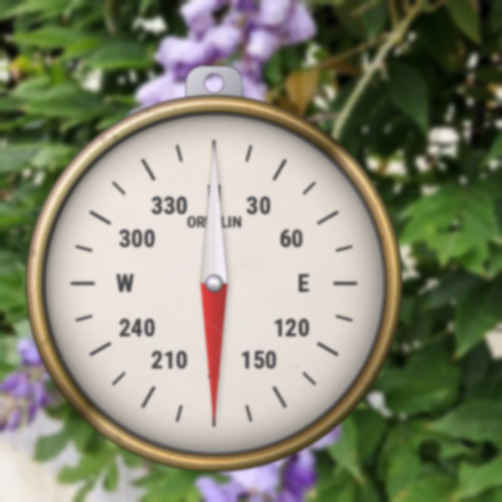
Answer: 180 °
